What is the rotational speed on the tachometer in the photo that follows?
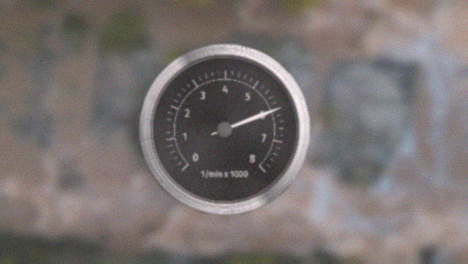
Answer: 6000 rpm
